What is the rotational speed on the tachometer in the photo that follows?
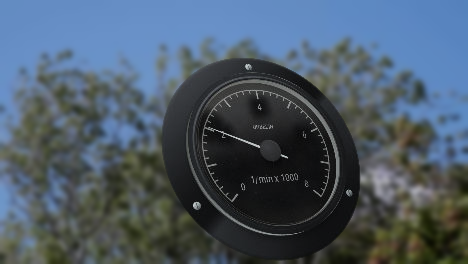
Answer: 2000 rpm
